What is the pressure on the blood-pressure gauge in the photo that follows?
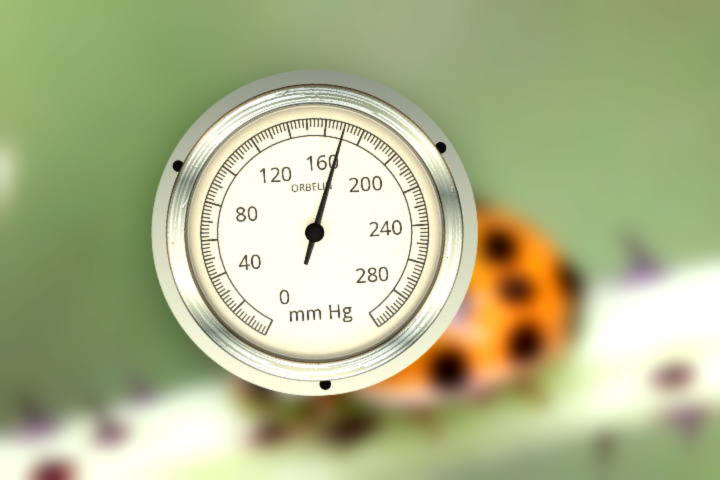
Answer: 170 mmHg
